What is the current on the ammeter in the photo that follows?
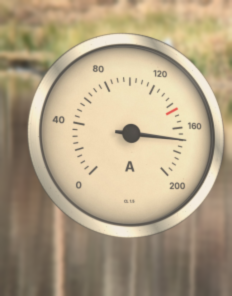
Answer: 170 A
